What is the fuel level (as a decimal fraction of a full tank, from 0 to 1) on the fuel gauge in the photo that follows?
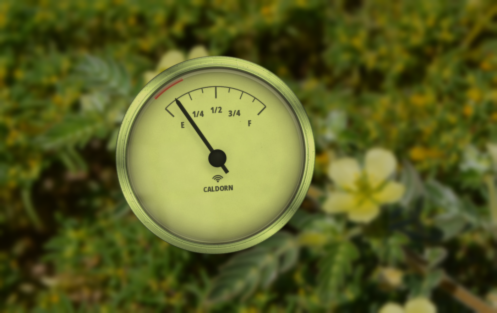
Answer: 0.125
